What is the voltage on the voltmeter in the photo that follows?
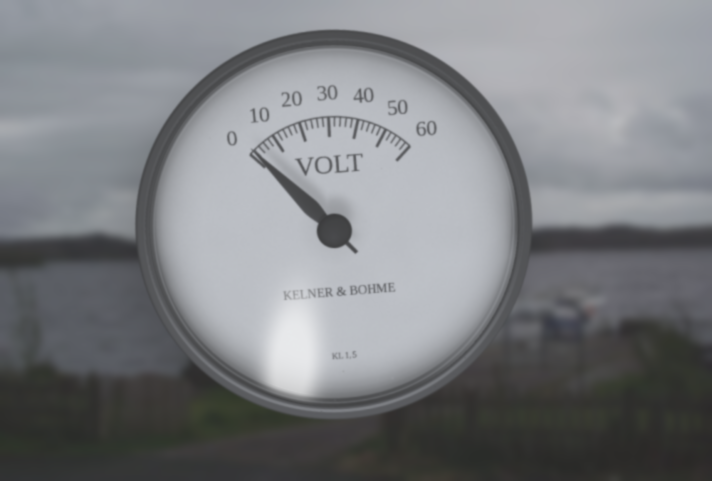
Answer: 2 V
